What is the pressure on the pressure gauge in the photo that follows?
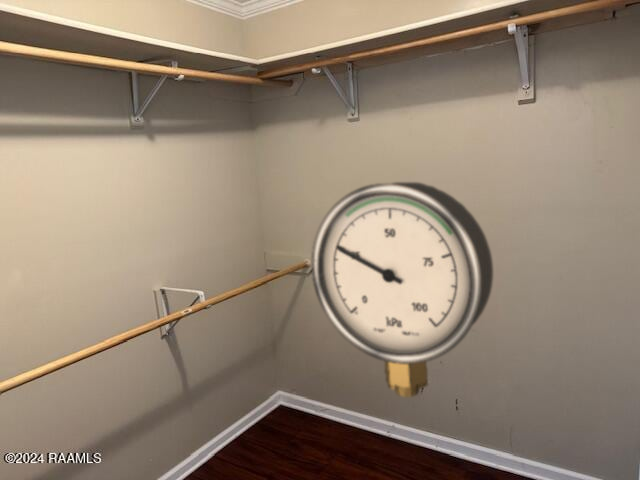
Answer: 25 kPa
